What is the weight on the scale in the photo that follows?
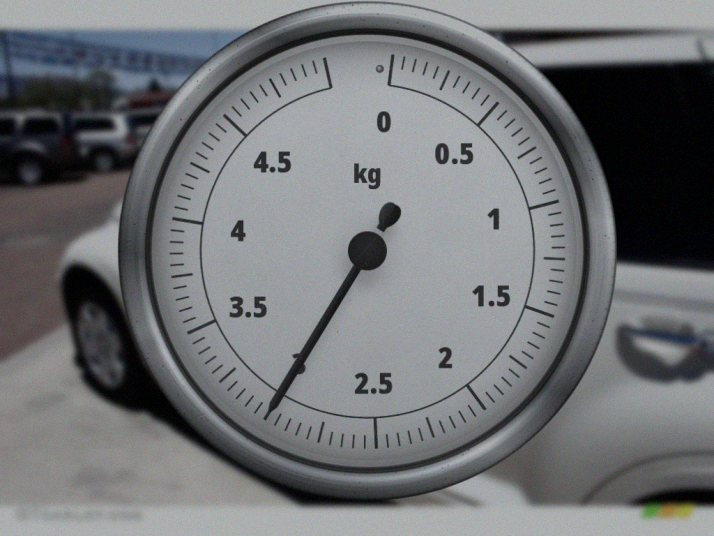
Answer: 3 kg
